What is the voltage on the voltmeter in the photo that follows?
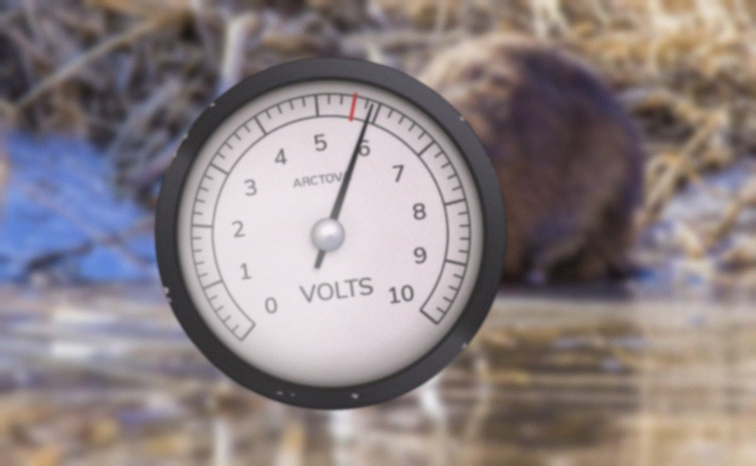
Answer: 5.9 V
